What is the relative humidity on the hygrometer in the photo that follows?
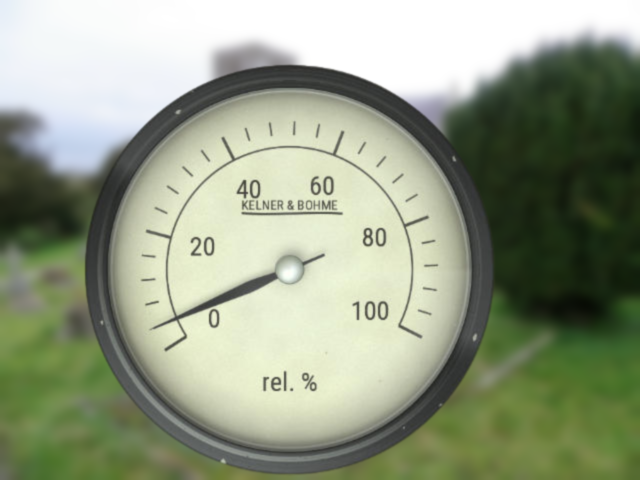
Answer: 4 %
